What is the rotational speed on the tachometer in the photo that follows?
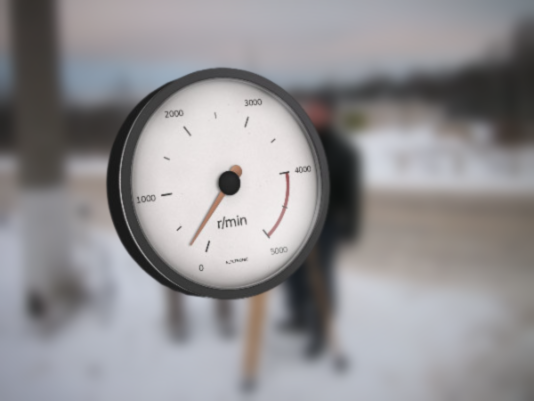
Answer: 250 rpm
